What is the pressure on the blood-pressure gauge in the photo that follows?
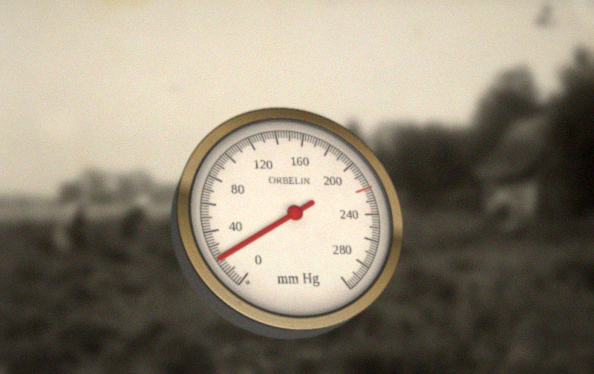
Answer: 20 mmHg
